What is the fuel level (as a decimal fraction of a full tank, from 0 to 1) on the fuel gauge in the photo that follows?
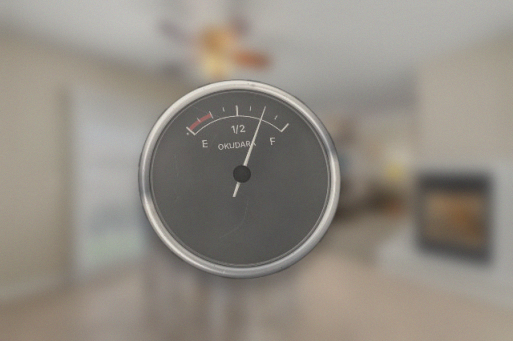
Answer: 0.75
